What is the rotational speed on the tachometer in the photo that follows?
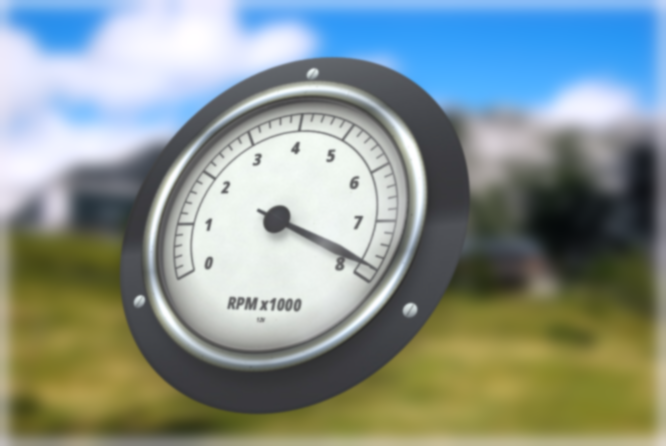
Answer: 7800 rpm
